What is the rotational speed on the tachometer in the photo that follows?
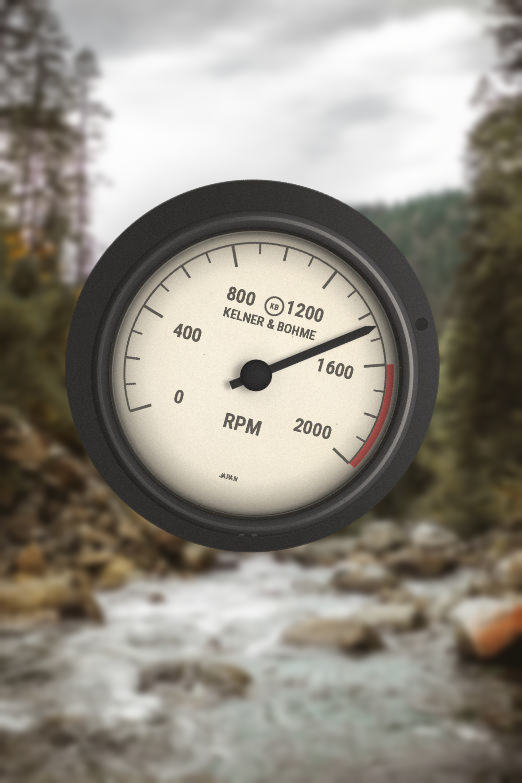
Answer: 1450 rpm
